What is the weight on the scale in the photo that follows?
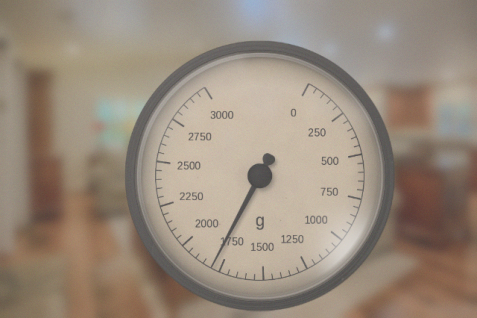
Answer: 1800 g
